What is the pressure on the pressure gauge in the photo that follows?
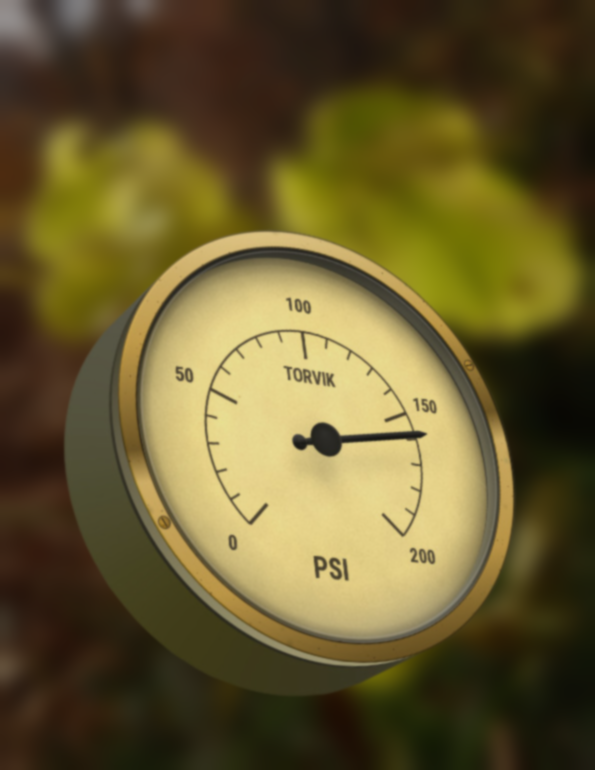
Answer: 160 psi
